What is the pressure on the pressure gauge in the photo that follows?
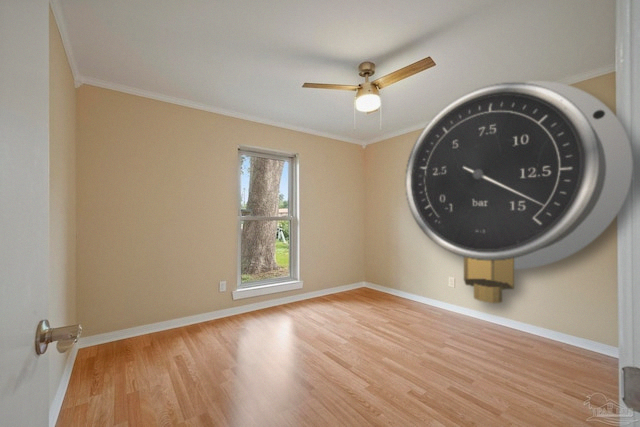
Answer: 14.25 bar
